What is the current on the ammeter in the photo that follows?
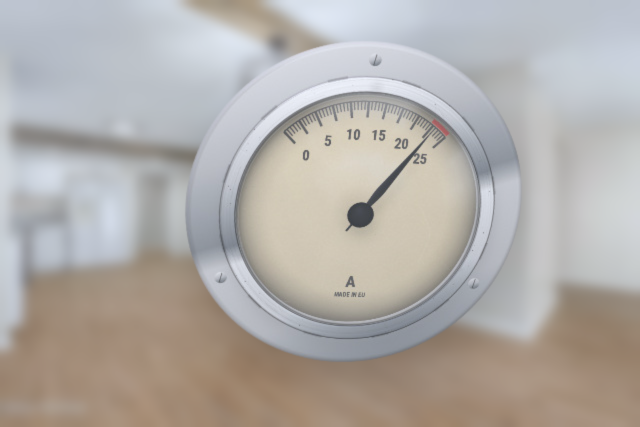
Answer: 22.5 A
